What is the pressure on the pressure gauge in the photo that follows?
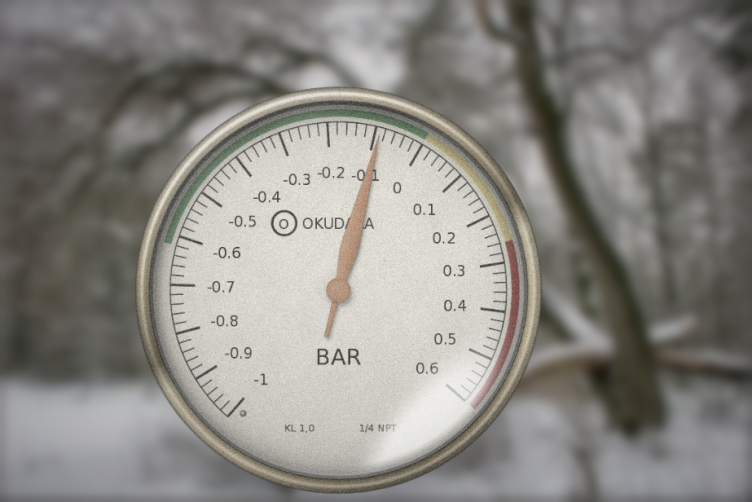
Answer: -0.09 bar
